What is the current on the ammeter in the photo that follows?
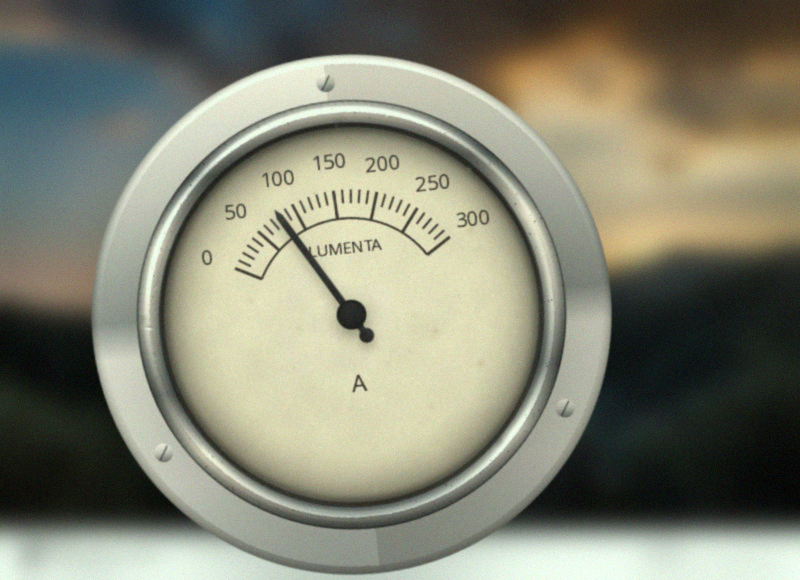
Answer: 80 A
